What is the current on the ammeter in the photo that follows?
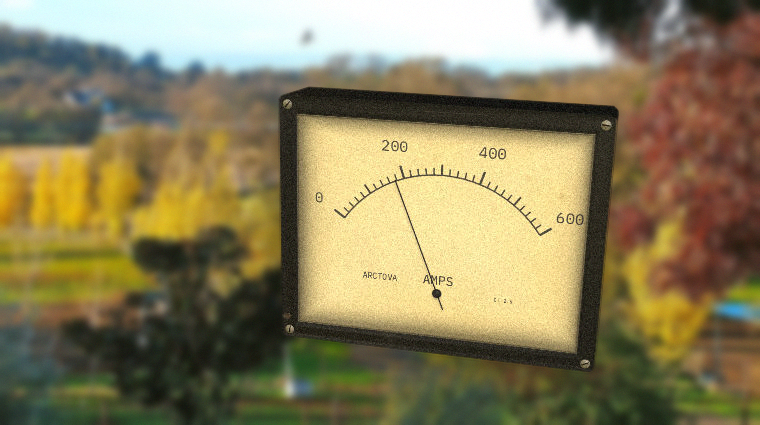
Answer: 180 A
